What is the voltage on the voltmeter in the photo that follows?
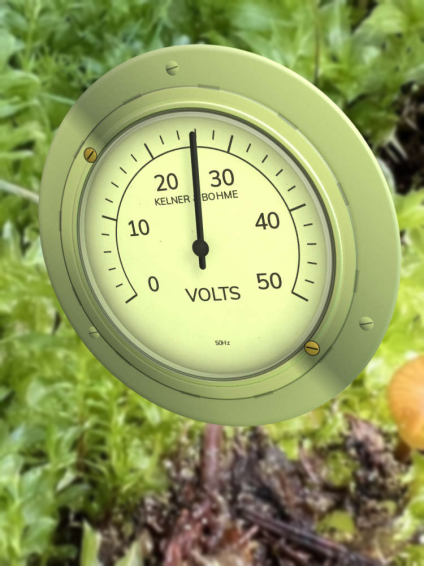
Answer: 26 V
